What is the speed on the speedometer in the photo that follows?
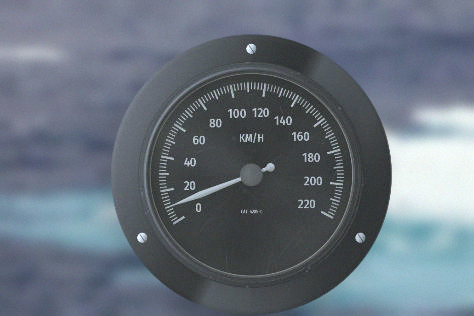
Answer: 10 km/h
